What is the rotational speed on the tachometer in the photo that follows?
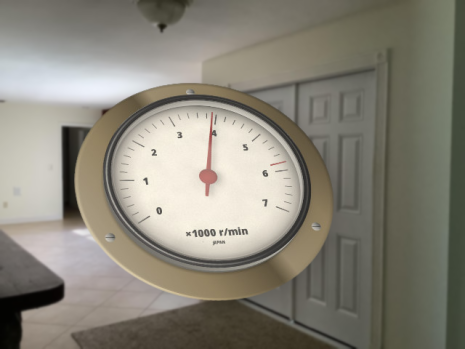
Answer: 3900 rpm
